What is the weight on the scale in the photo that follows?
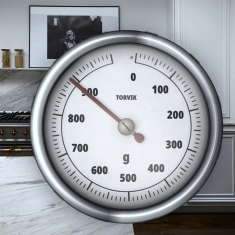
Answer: 890 g
